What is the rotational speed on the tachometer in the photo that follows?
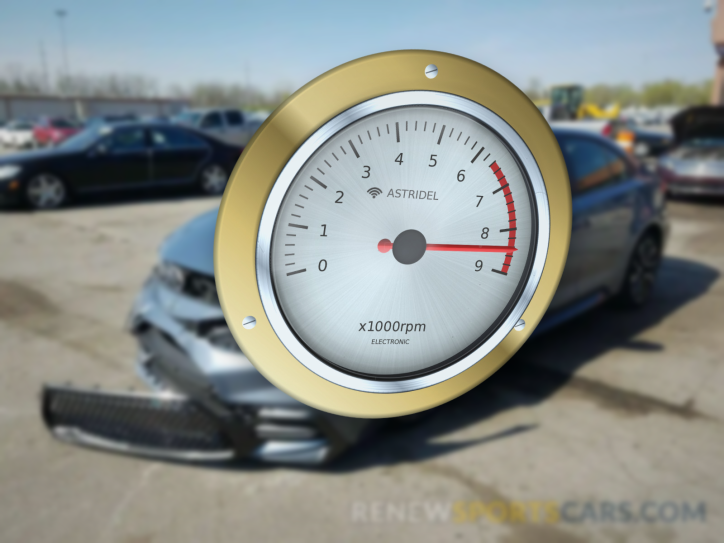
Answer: 8400 rpm
